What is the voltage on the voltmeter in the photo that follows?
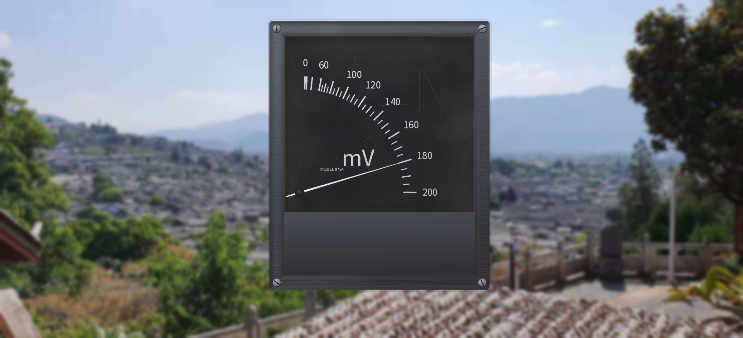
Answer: 180 mV
